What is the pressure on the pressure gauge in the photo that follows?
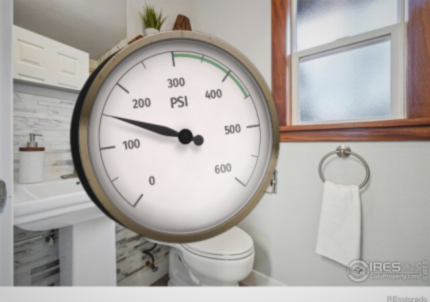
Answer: 150 psi
